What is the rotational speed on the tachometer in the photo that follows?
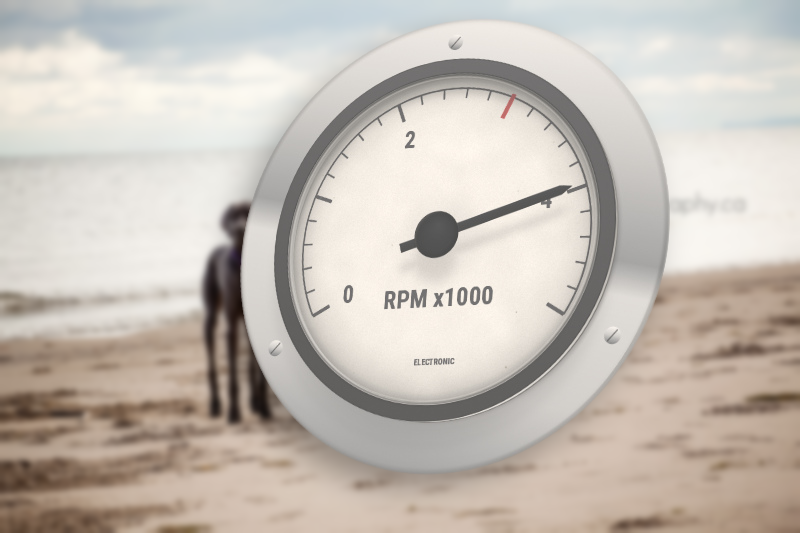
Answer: 4000 rpm
